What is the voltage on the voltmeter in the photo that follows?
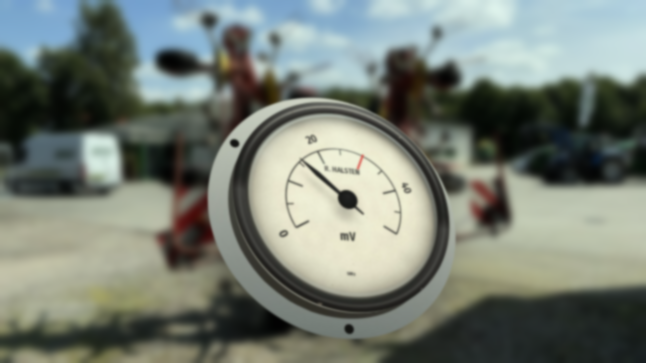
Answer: 15 mV
